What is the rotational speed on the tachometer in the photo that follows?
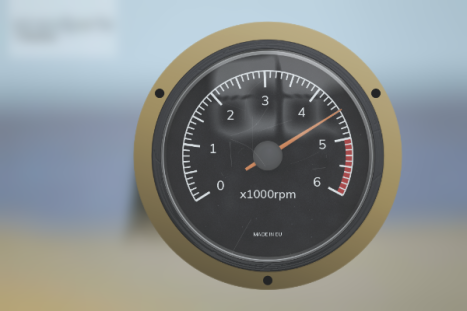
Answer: 4500 rpm
